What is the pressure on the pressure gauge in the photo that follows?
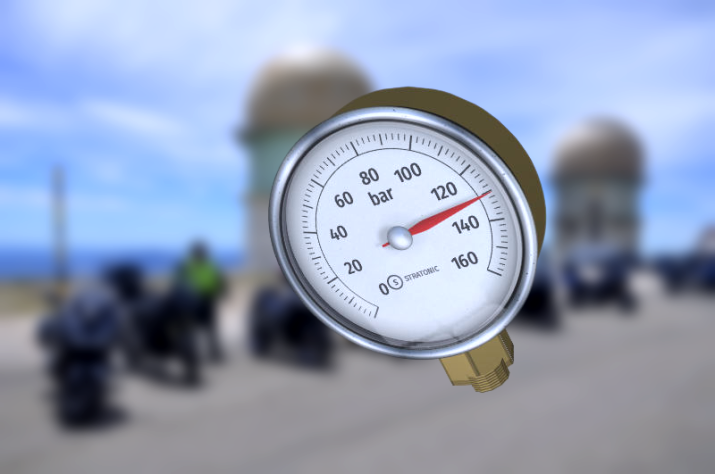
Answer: 130 bar
